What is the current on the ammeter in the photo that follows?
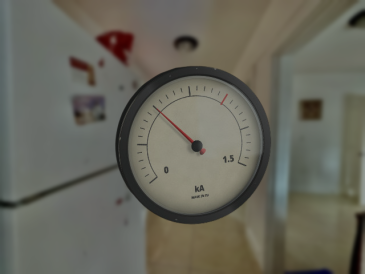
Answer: 0.5 kA
